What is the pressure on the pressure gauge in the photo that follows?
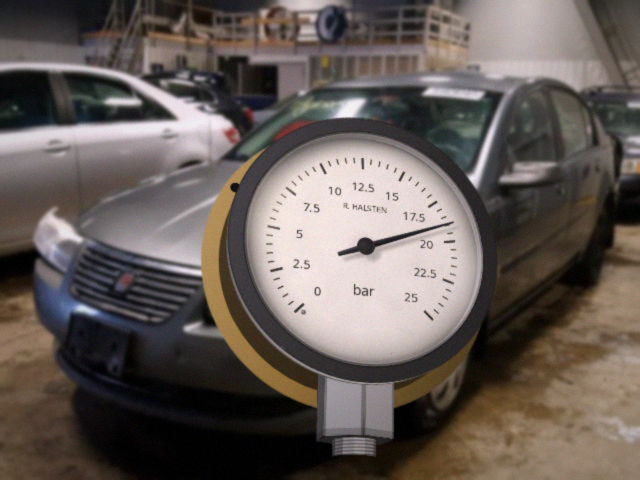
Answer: 19 bar
